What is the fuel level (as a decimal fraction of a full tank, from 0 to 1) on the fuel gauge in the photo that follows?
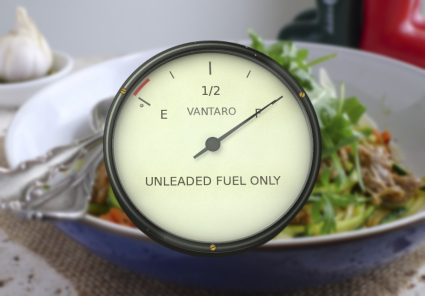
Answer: 1
